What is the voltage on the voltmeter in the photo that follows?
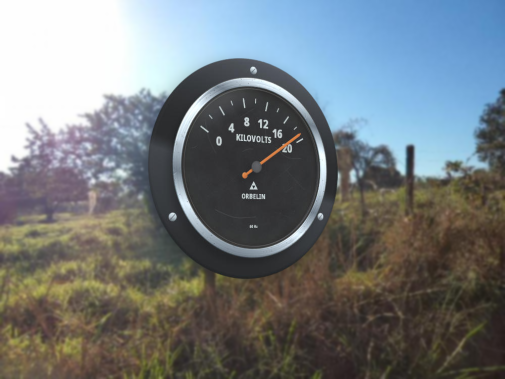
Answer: 19 kV
